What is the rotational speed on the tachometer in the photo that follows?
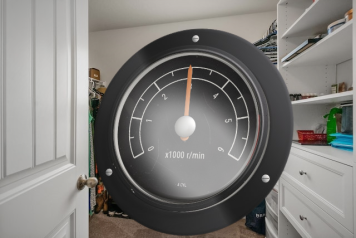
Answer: 3000 rpm
